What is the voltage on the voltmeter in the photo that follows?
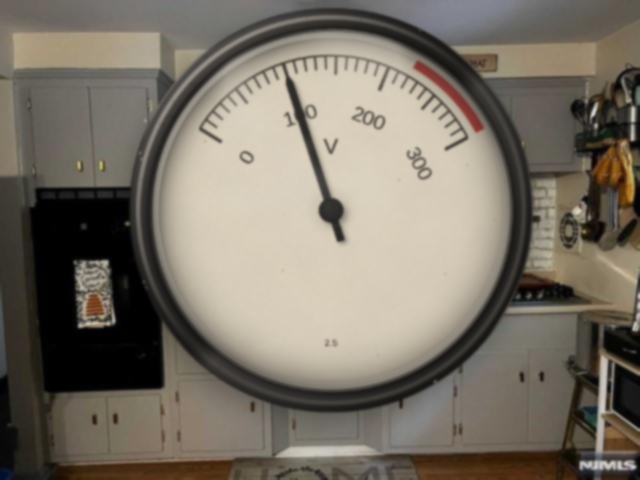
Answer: 100 V
